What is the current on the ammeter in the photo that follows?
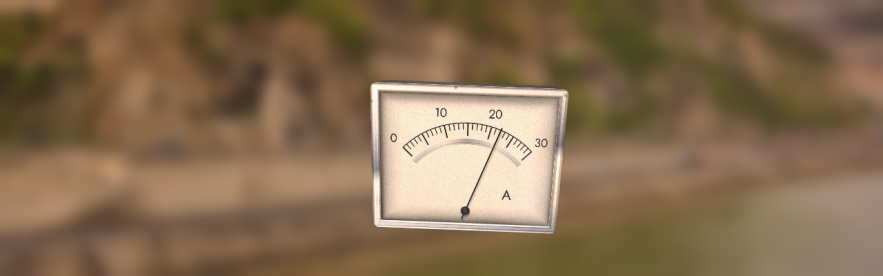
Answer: 22 A
